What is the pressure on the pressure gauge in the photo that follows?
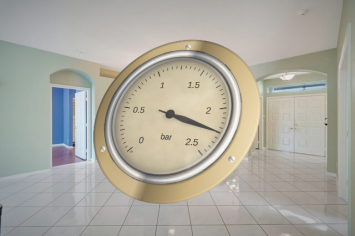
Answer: 2.25 bar
